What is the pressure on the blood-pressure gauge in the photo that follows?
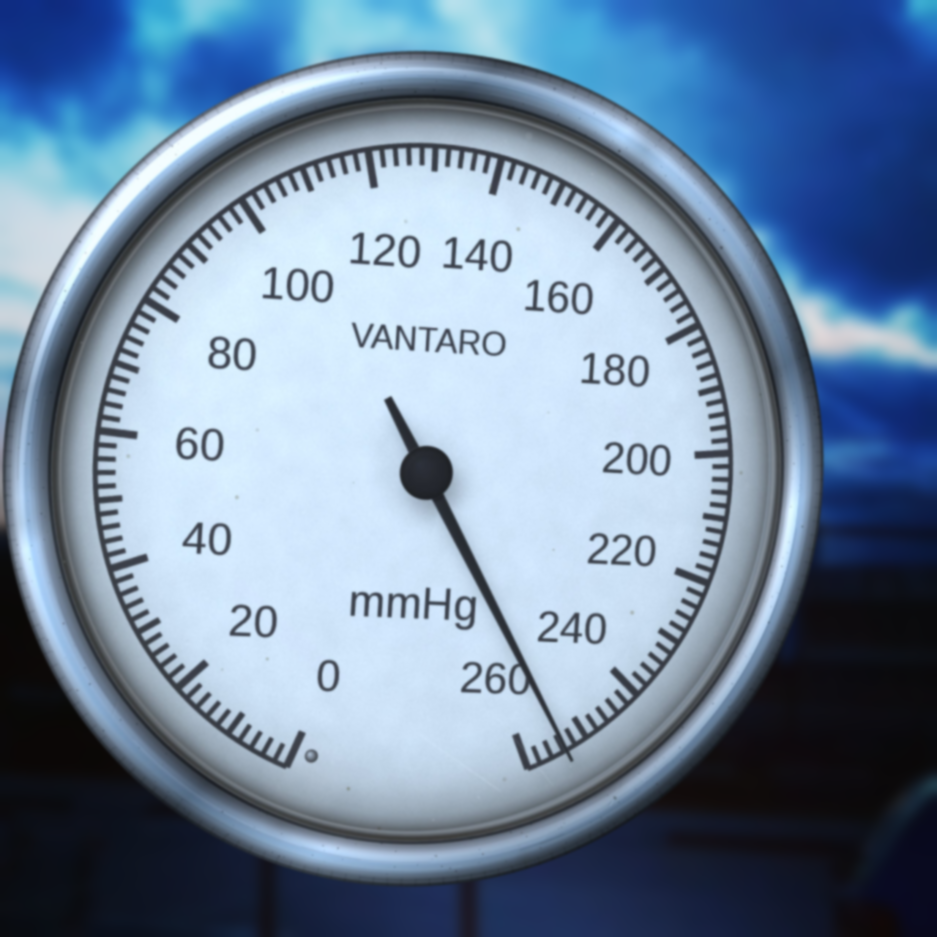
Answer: 254 mmHg
